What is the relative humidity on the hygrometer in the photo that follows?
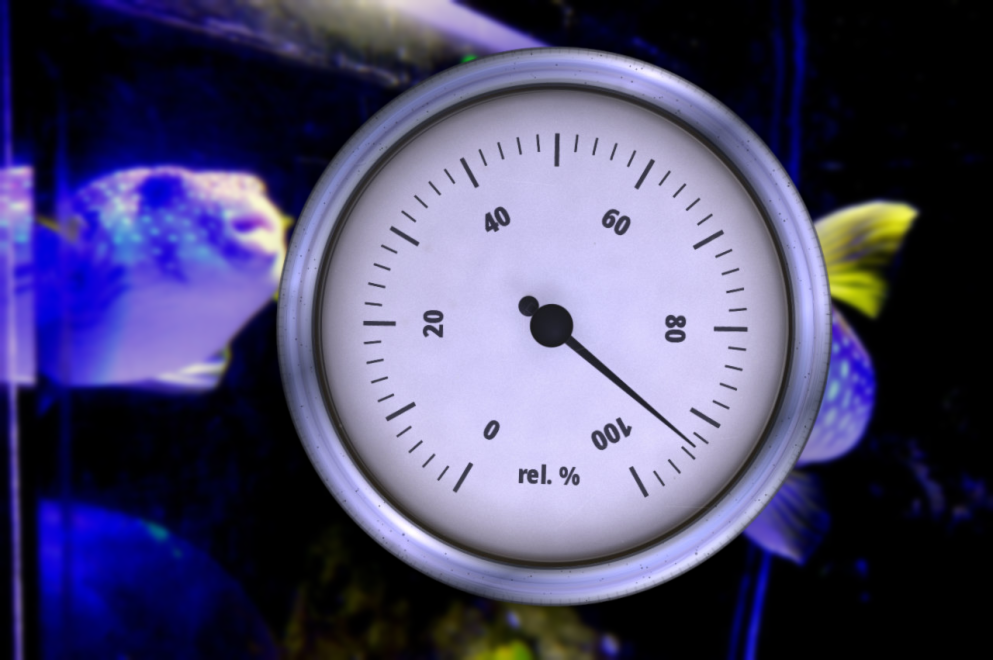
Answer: 93 %
